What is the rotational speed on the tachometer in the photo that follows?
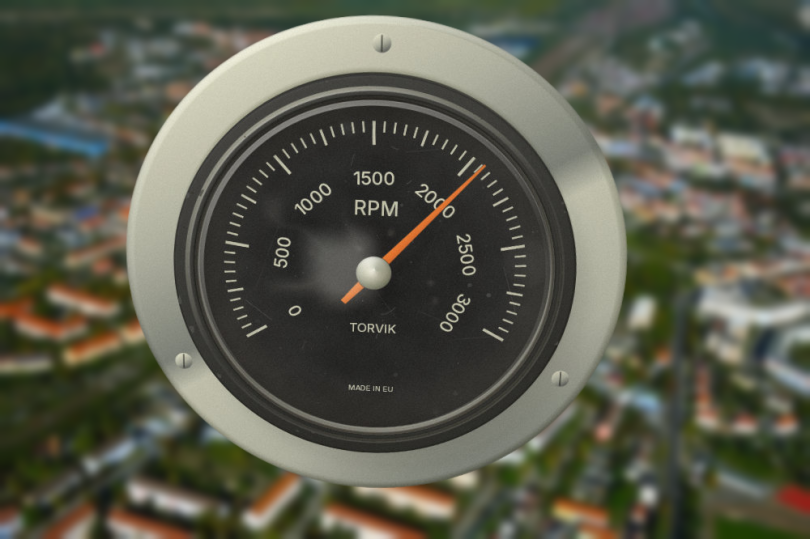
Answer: 2050 rpm
